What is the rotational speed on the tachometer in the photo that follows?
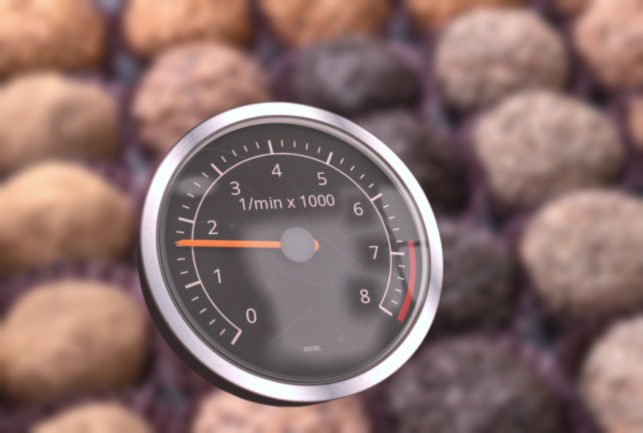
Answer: 1600 rpm
